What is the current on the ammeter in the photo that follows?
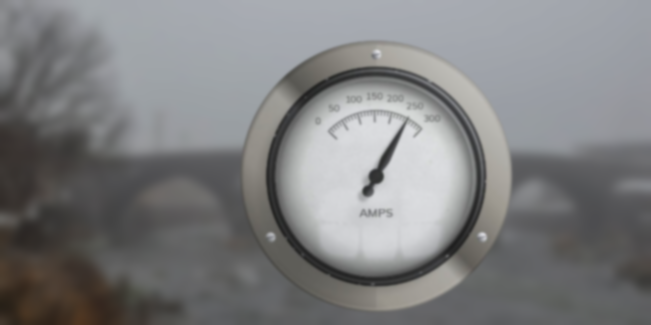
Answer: 250 A
